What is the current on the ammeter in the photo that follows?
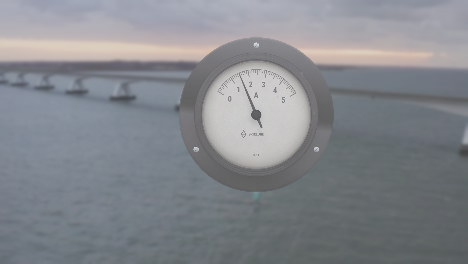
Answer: 1.5 A
